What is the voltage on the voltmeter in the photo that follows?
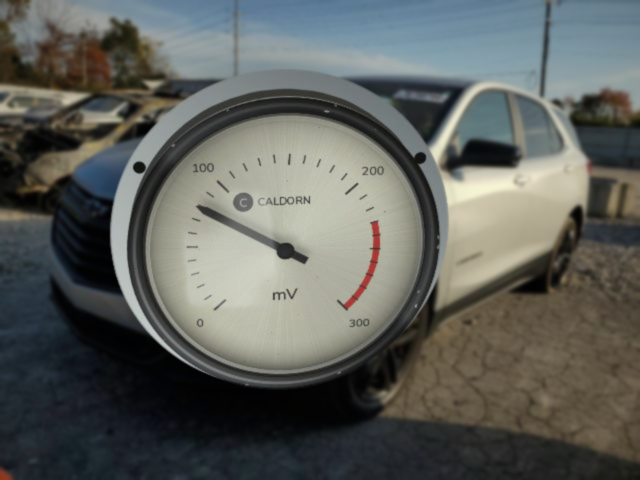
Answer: 80 mV
